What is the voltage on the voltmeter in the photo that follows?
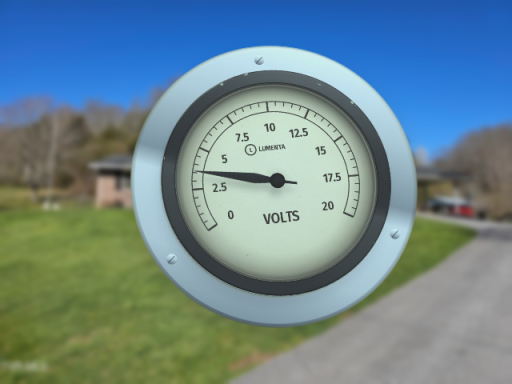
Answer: 3.5 V
